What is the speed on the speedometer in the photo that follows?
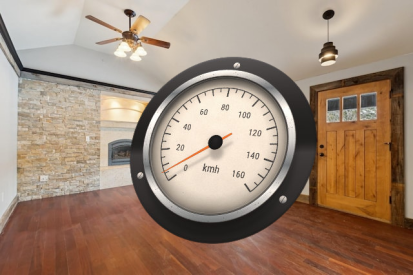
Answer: 5 km/h
